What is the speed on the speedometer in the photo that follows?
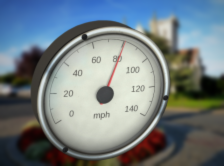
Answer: 80 mph
